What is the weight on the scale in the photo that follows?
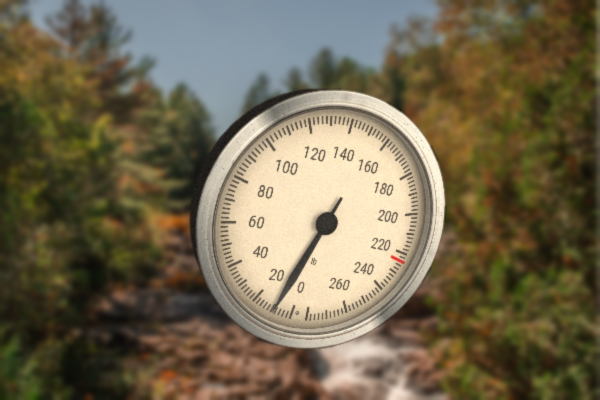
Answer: 10 lb
